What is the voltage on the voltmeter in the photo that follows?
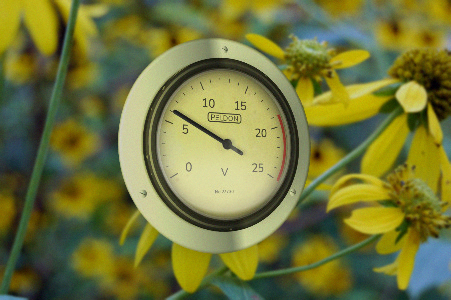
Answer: 6 V
